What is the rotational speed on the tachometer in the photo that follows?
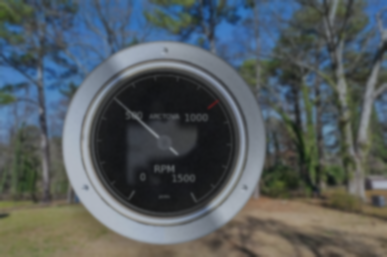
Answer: 500 rpm
